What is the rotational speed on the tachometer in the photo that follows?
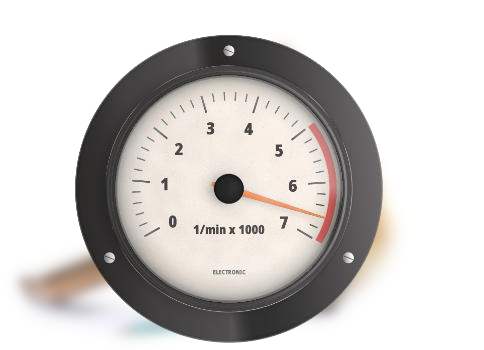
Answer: 6600 rpm
